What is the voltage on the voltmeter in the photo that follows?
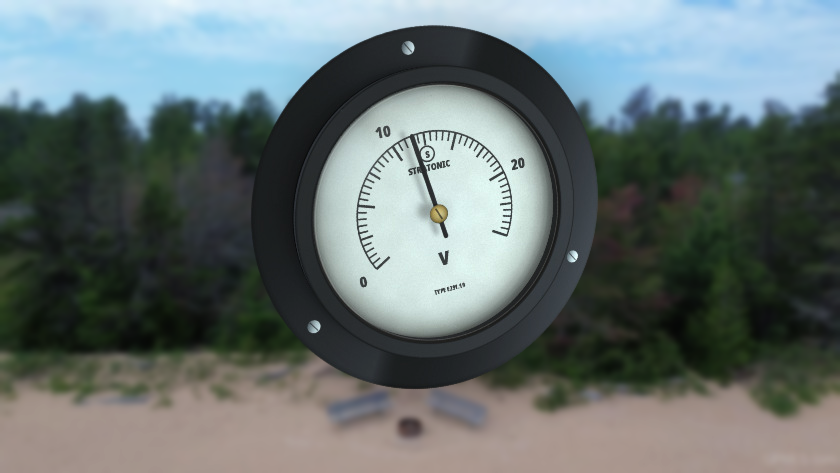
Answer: 11.5 V
